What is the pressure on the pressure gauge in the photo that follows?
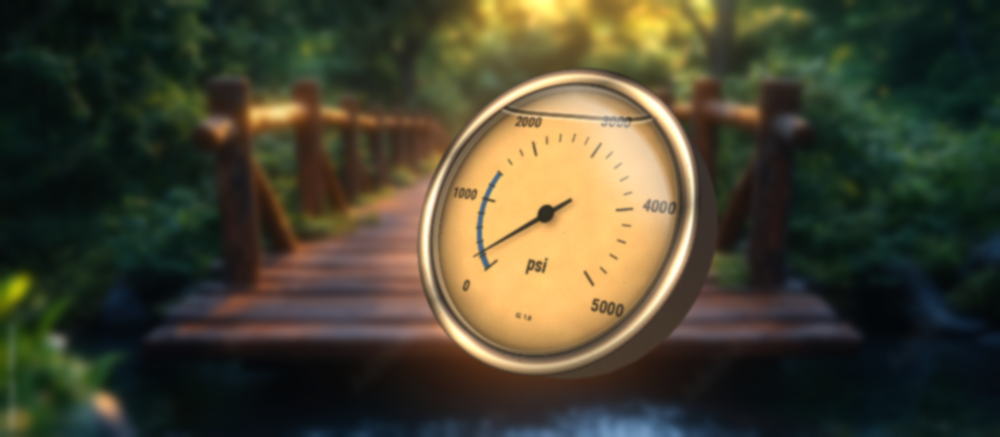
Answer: 200 psi
